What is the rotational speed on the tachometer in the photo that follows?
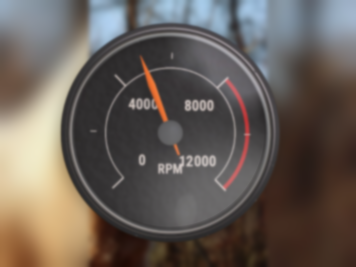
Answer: 5000 rpm
